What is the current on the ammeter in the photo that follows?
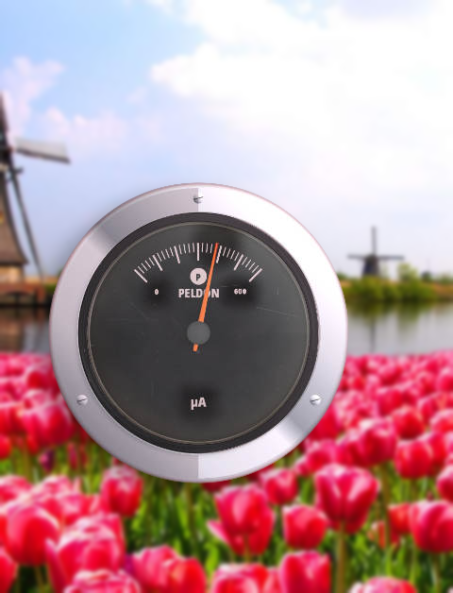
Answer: 380 µA
